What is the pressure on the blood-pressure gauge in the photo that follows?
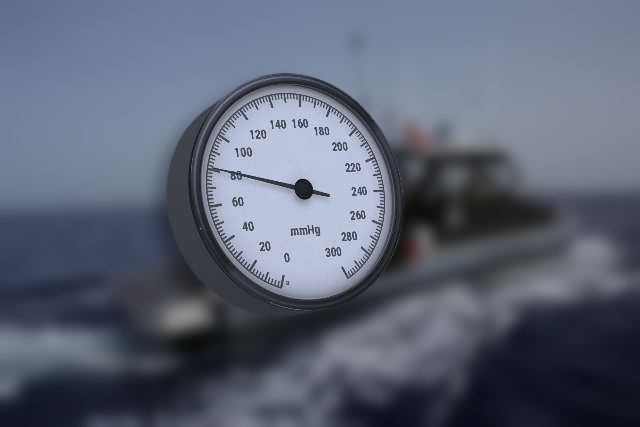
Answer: 80 mmHg
